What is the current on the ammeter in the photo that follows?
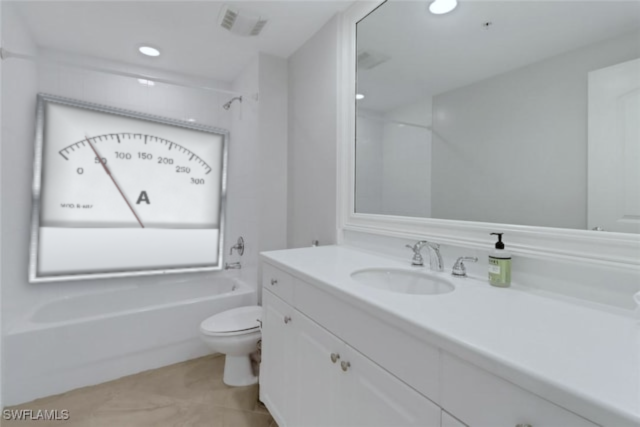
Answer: 50 A
